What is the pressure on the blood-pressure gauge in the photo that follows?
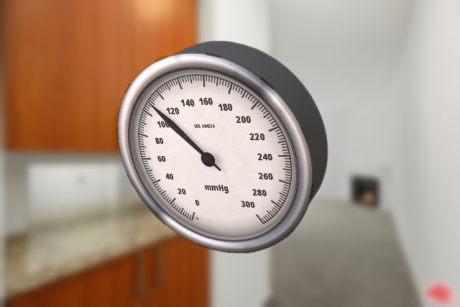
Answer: 110 mmHg
